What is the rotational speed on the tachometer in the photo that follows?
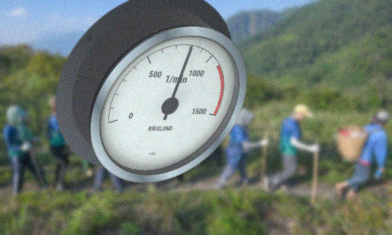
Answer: 800 rpm
